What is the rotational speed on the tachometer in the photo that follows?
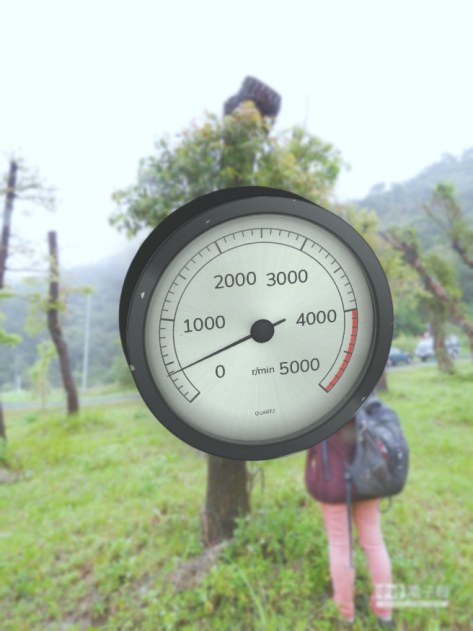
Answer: 400 rpm
